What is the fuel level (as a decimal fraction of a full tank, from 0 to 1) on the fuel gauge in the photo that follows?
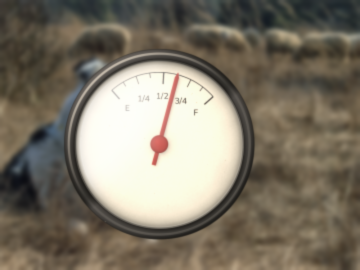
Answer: 0.625
